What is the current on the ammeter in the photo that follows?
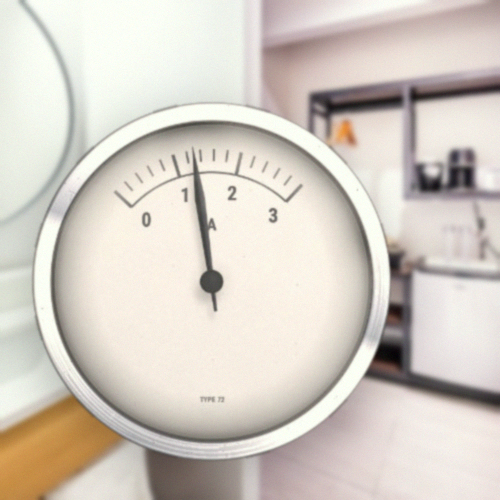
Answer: 1.3 A
